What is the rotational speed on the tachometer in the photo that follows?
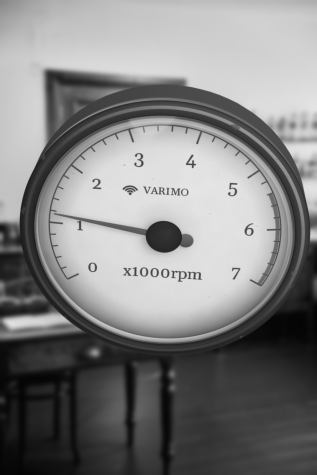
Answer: 1200 rpm
